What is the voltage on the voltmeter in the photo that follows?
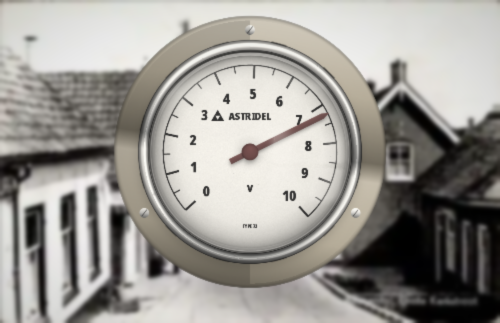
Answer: 7.25 V
